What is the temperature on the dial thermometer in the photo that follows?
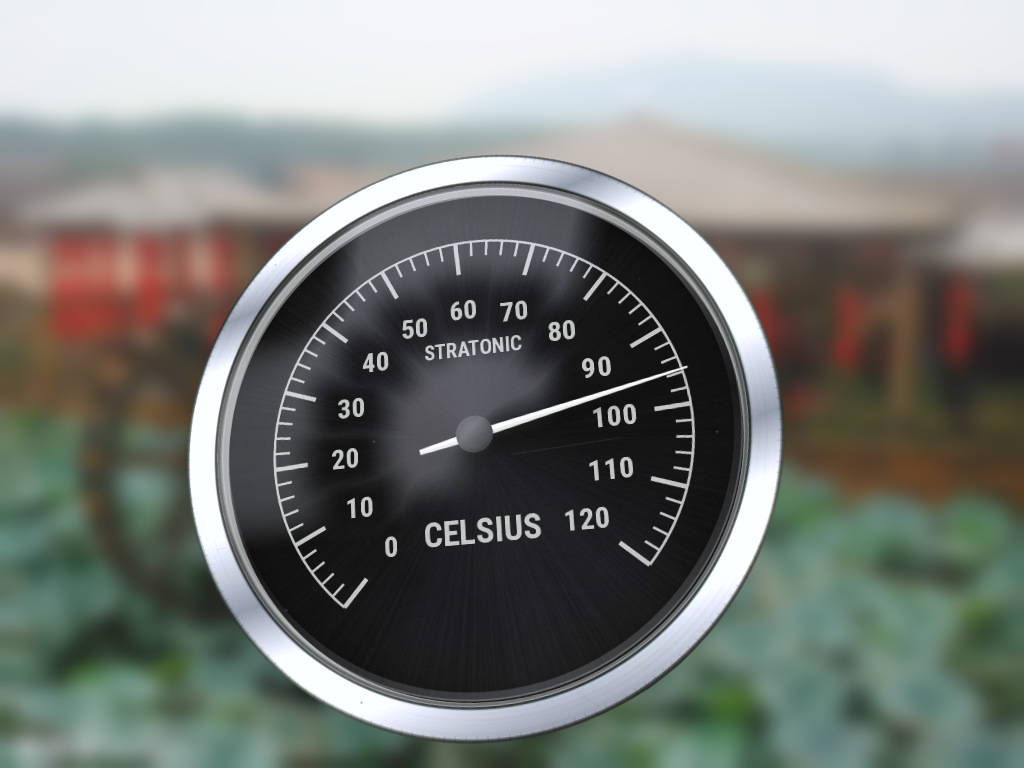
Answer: 96 °C
